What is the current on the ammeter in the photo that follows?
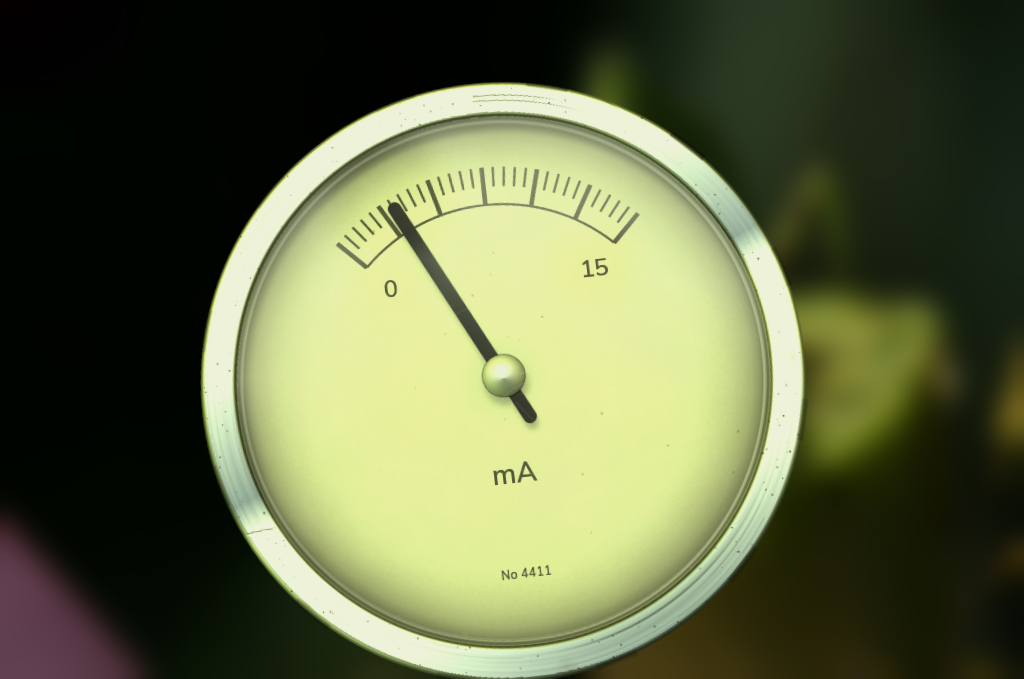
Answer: 3 mA
